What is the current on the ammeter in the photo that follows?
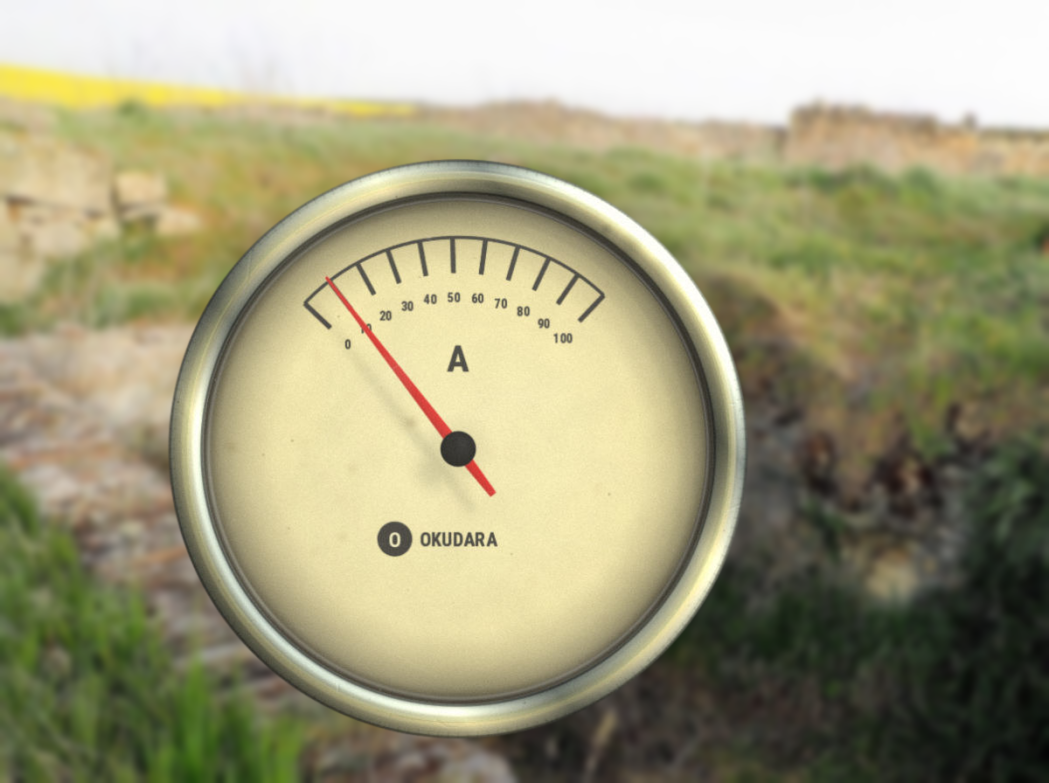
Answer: 10 A
